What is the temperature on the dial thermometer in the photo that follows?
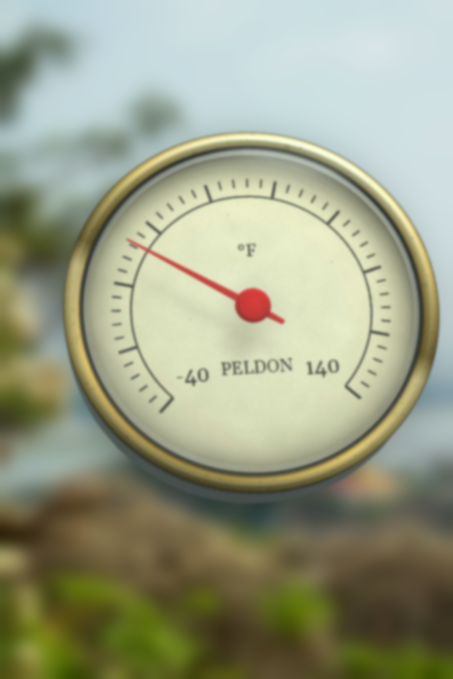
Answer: 12 °F
